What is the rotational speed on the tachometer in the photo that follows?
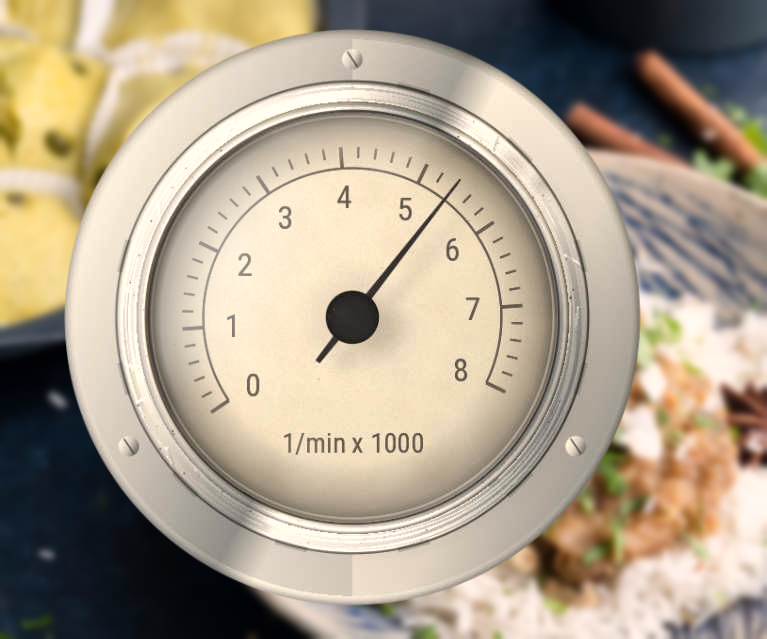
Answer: 5400 rpm
